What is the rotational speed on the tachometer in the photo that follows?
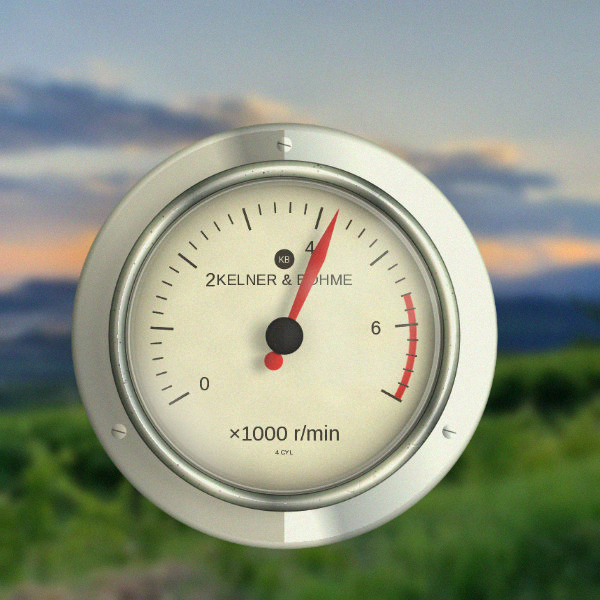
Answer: 4200 rpm
